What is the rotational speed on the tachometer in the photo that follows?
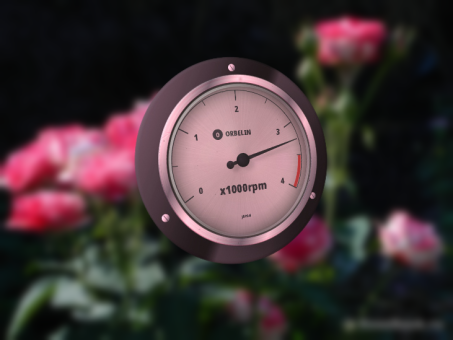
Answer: 3250 rpm
